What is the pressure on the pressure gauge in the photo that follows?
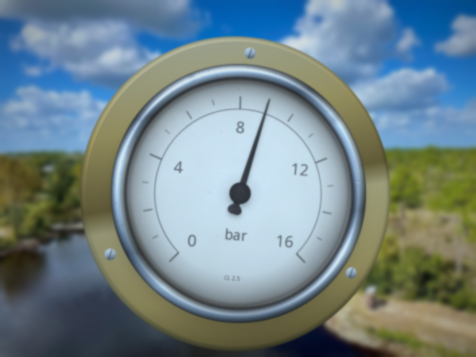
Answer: 9 bar
